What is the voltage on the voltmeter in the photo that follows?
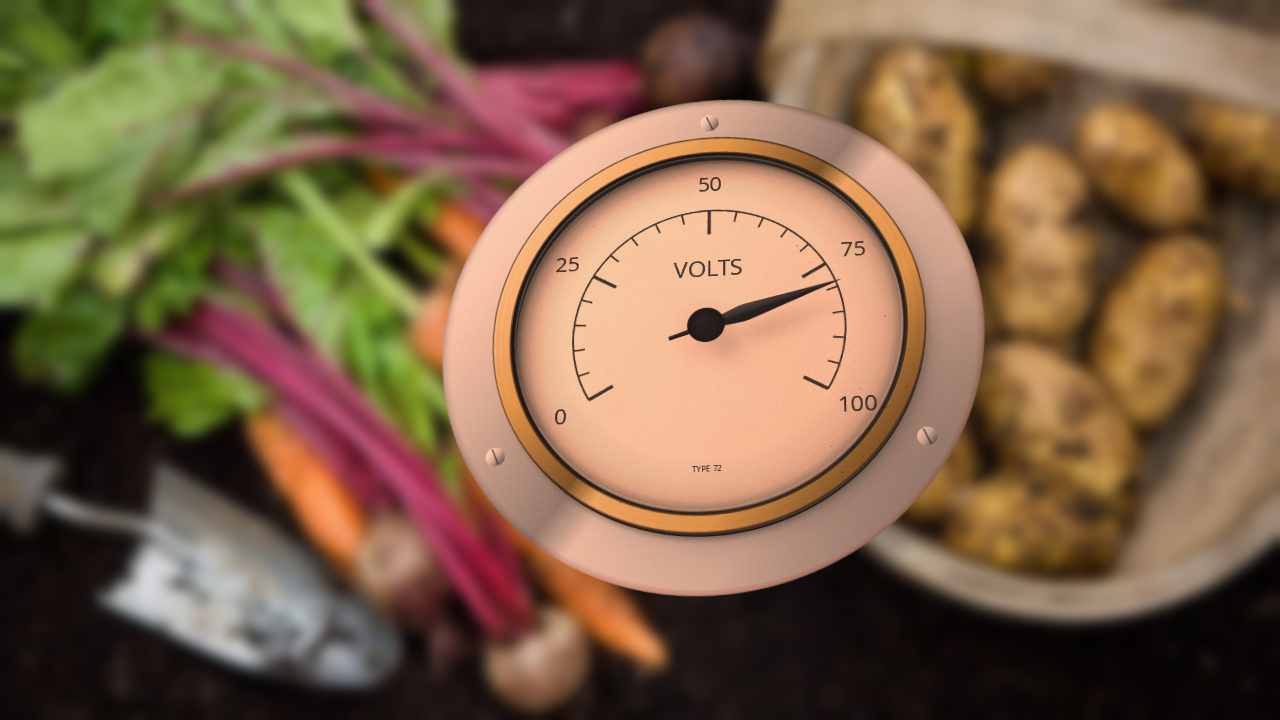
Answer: 80 V
